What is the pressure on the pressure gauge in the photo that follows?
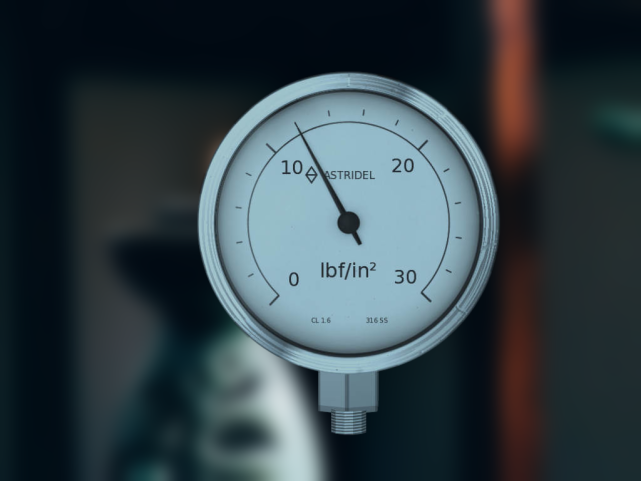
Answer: 12 psi
